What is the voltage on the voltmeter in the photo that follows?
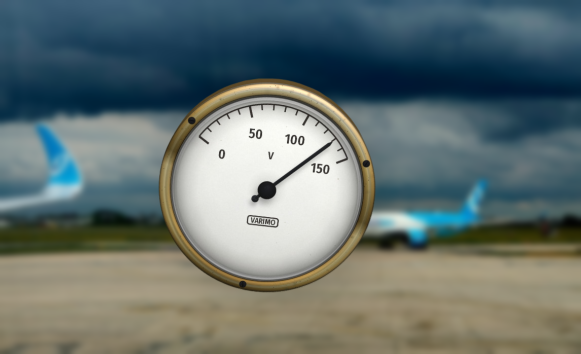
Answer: 130 V
